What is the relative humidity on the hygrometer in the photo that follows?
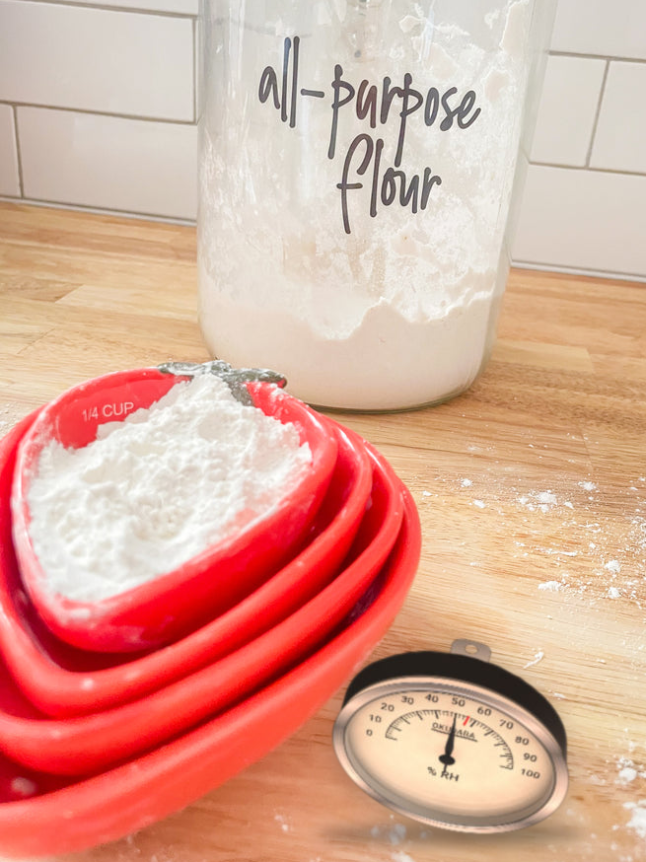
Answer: 50 %
